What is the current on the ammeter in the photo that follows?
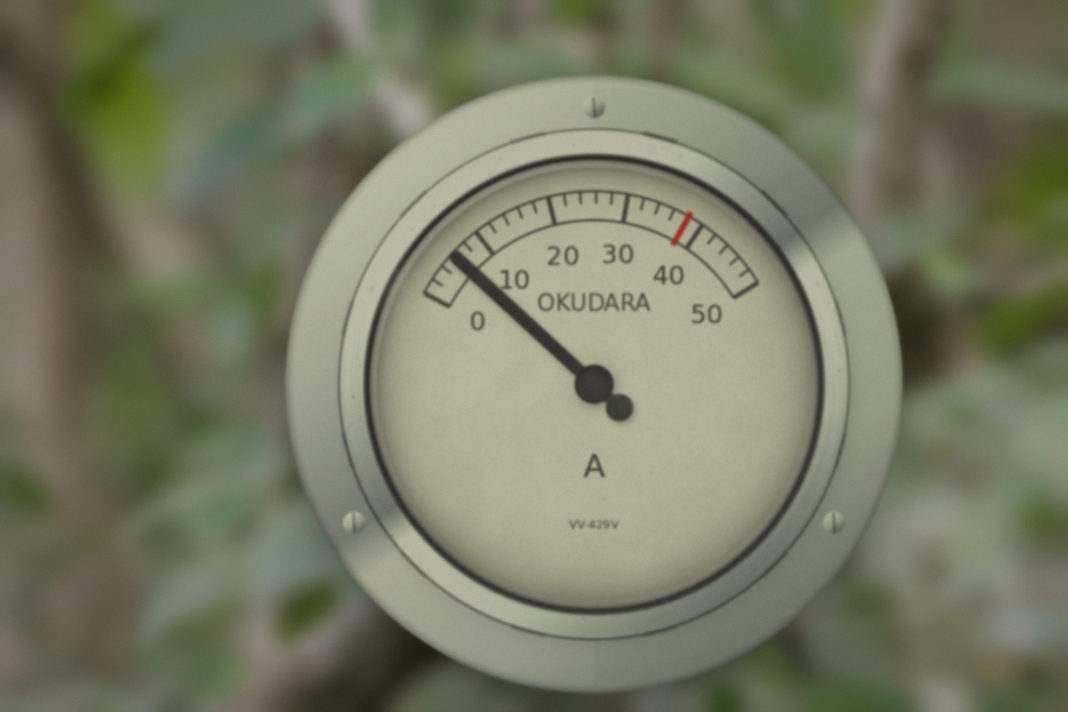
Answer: 6 A
